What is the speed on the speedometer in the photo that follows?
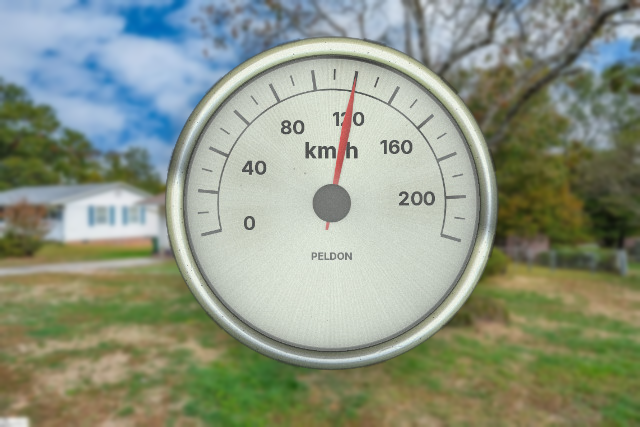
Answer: 120 km/h
